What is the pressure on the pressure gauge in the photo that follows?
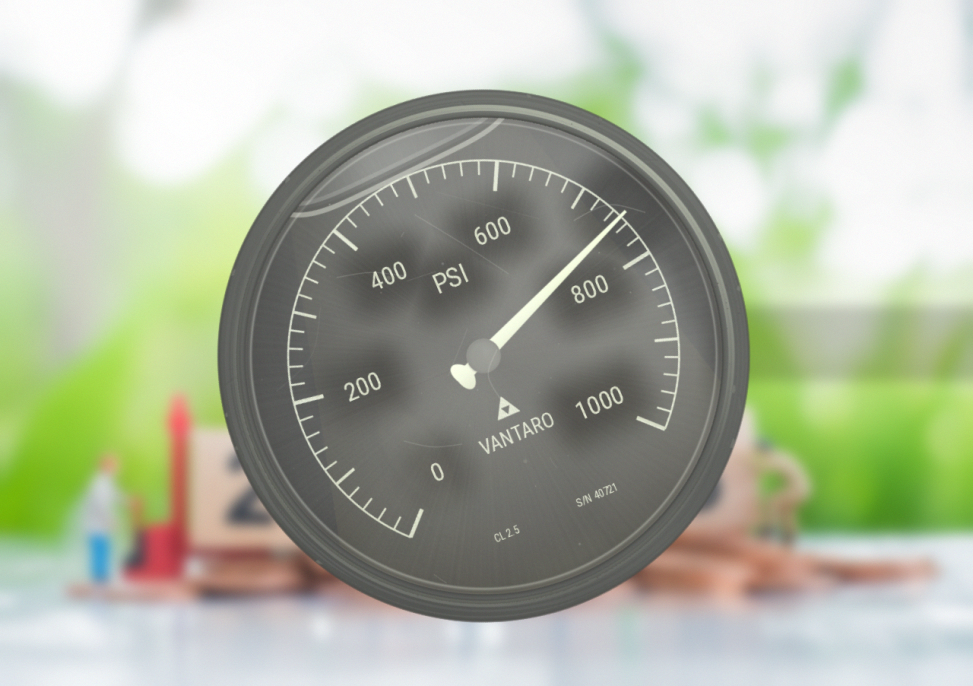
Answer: 750 psi
